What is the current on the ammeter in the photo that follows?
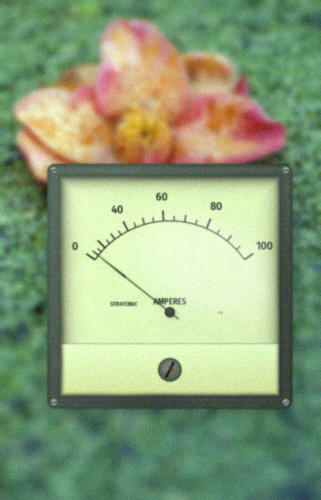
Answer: 10 A
